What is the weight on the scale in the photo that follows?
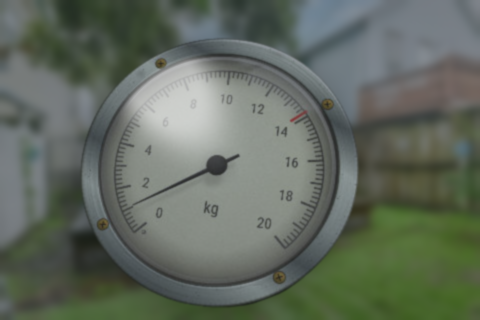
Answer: 1 kg
